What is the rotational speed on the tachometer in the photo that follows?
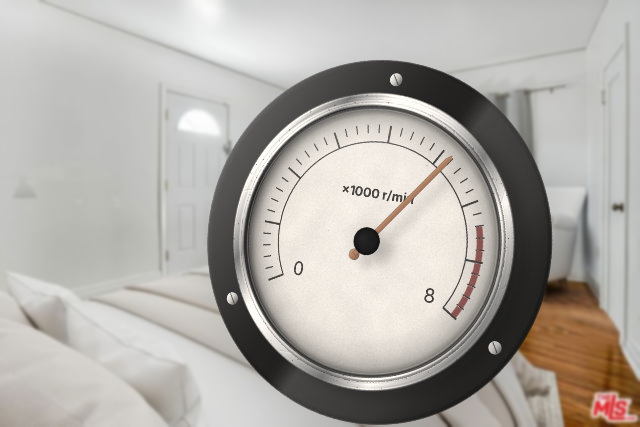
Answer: 5200 rpm
